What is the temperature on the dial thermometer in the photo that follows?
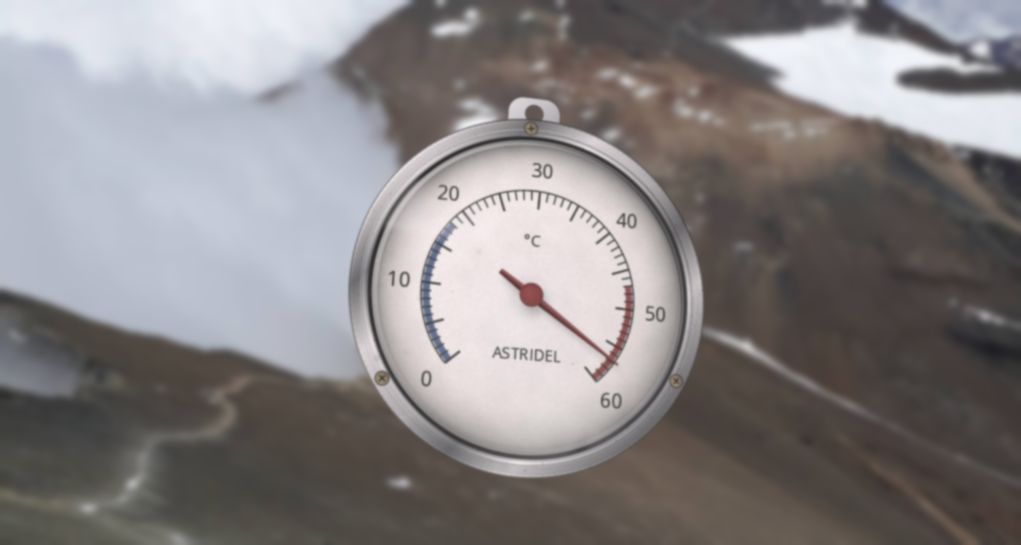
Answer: 57 °C
